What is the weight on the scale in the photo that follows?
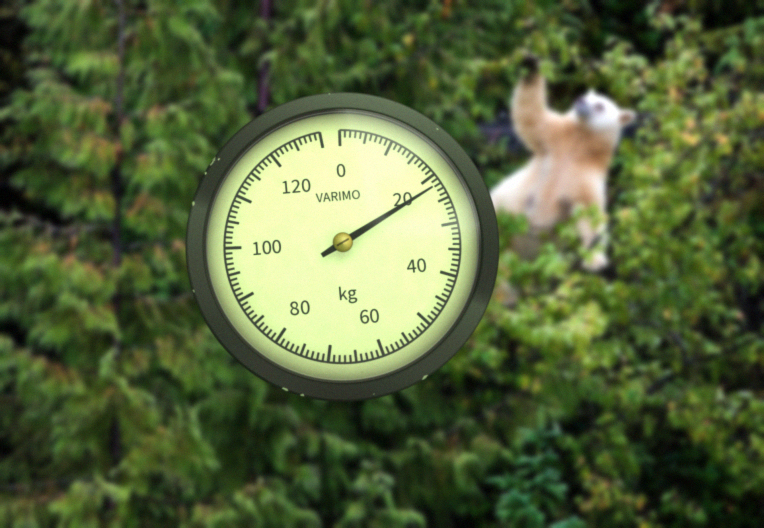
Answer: 22 kg
